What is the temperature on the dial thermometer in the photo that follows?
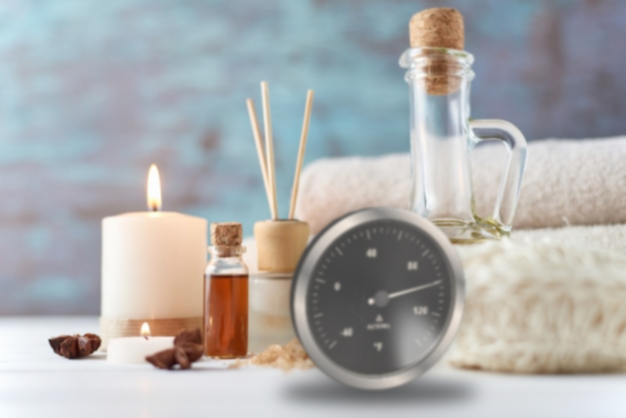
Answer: 100 °F
